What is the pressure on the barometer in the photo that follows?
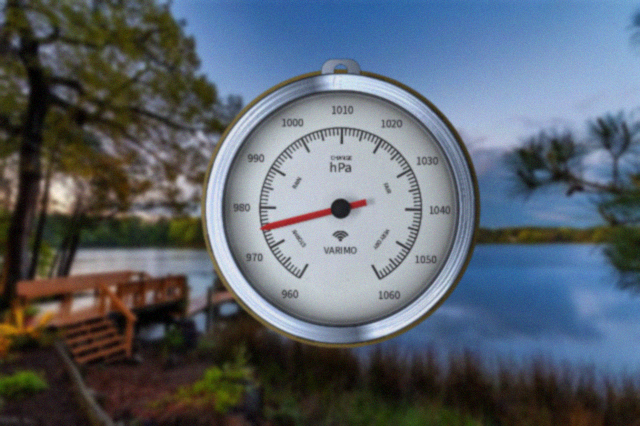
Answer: 975 hPa
